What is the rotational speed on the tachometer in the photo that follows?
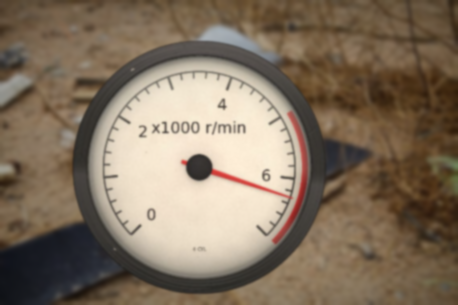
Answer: 6300 rpm
